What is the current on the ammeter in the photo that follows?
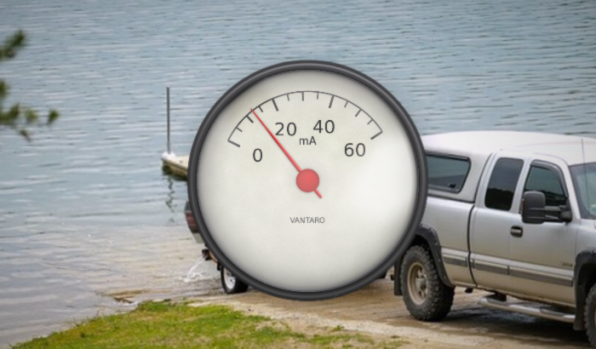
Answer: 12.5 mA
